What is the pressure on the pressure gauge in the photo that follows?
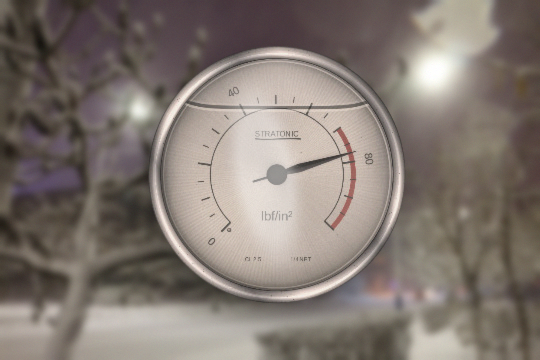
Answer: 77.5 psi
